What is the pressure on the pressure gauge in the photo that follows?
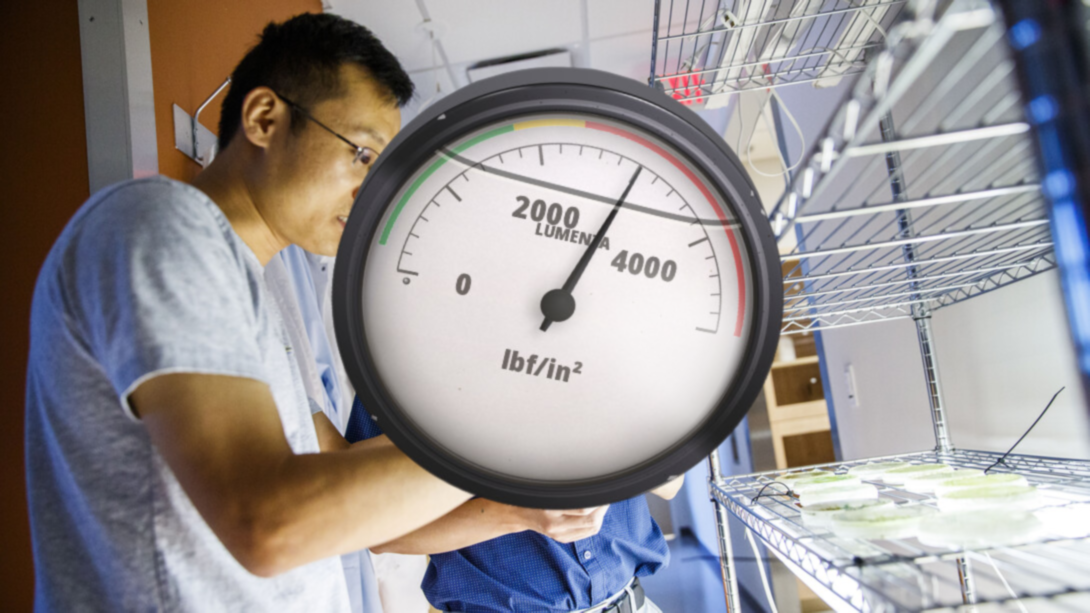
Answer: 3000 psi
